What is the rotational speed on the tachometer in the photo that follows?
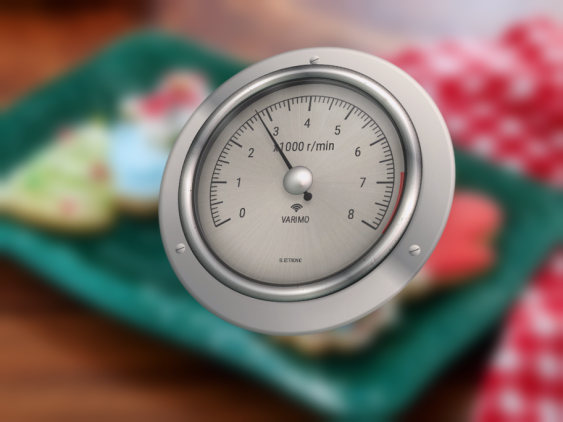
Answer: 2800 rpm
